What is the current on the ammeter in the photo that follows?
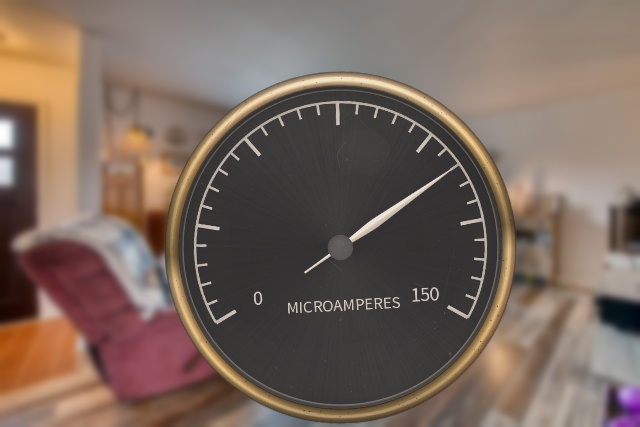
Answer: 110 µA
